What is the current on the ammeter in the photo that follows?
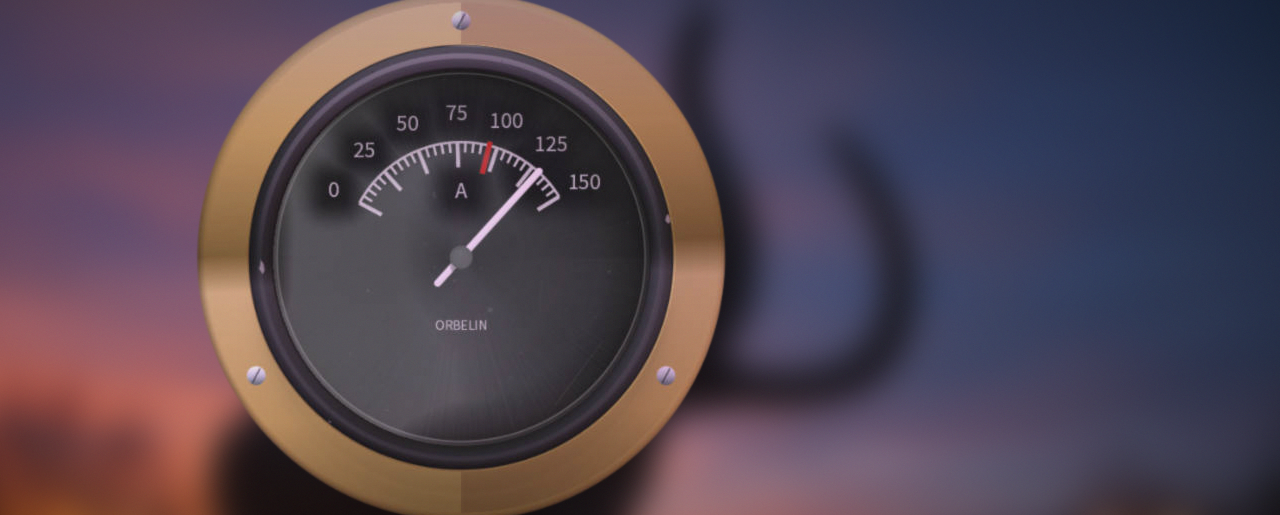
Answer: 130 A
